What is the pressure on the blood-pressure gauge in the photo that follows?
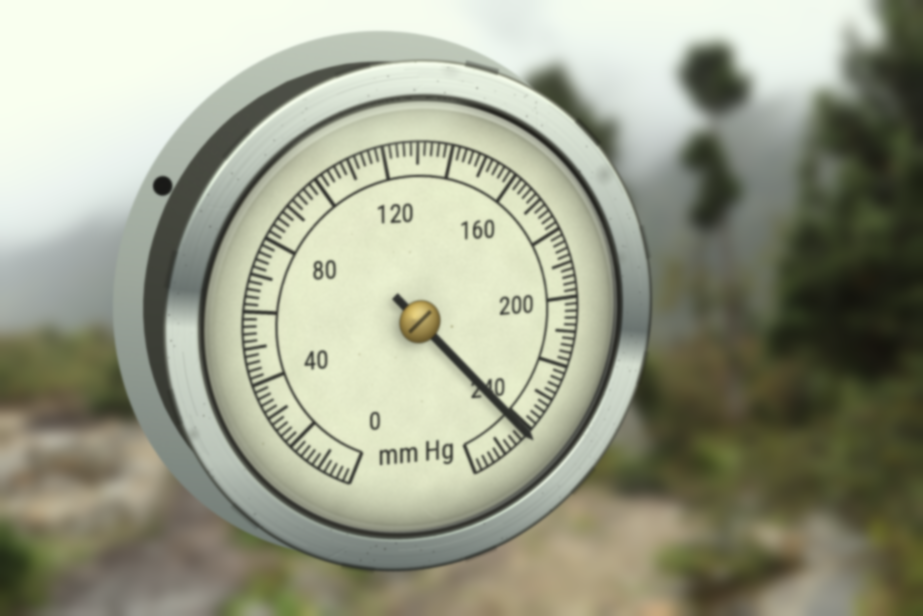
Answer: 242 mmHg
